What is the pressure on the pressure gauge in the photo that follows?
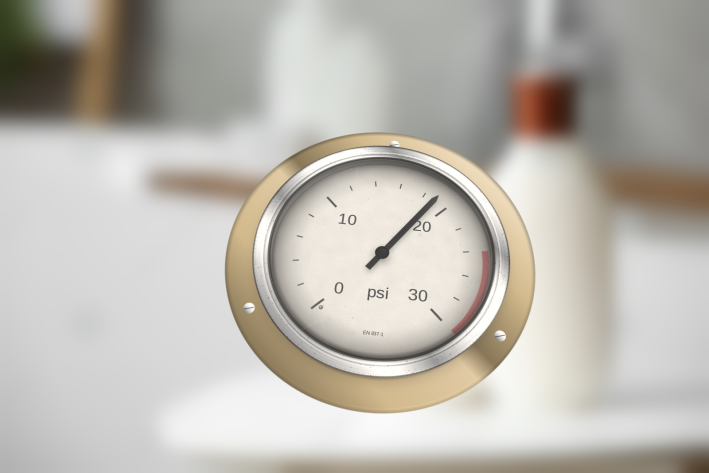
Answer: 19 psi
